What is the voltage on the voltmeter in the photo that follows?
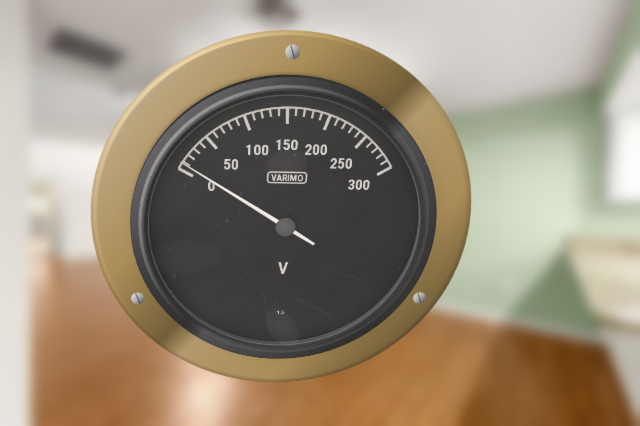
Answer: 10 V
